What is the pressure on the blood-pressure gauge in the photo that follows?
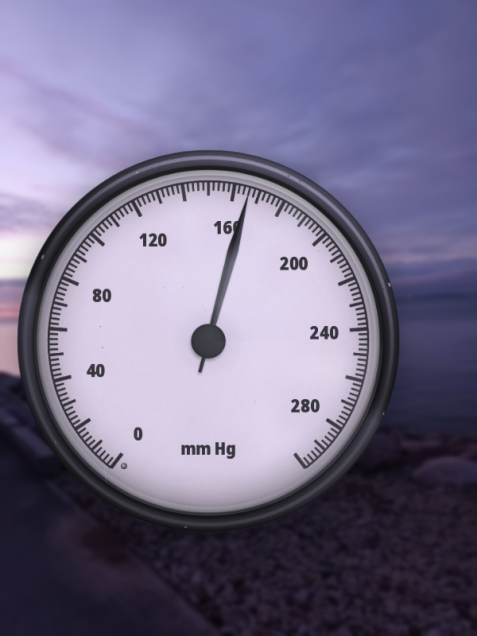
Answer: 166 mmHg
